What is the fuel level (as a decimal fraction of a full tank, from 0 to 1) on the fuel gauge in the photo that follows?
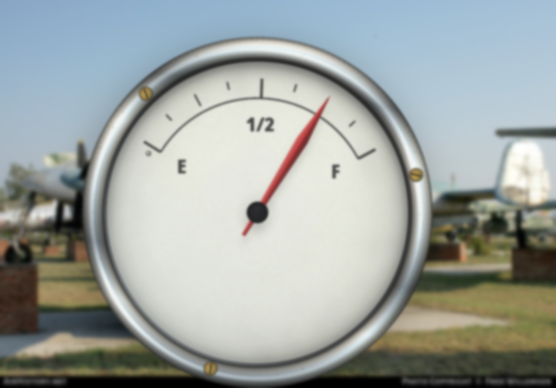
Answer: 0.75
